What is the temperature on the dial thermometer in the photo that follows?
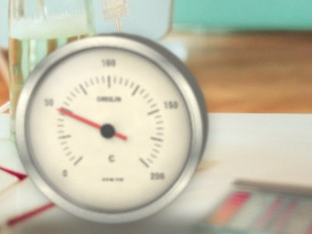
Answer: 50 °C
